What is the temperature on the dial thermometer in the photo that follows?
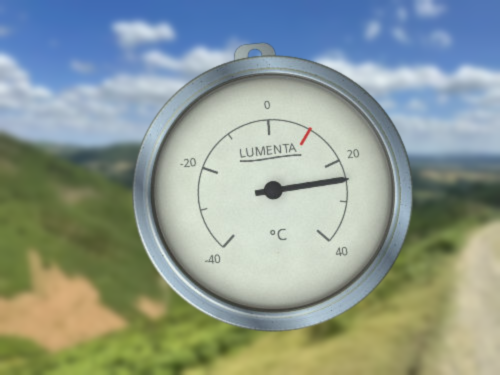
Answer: 25 °C
